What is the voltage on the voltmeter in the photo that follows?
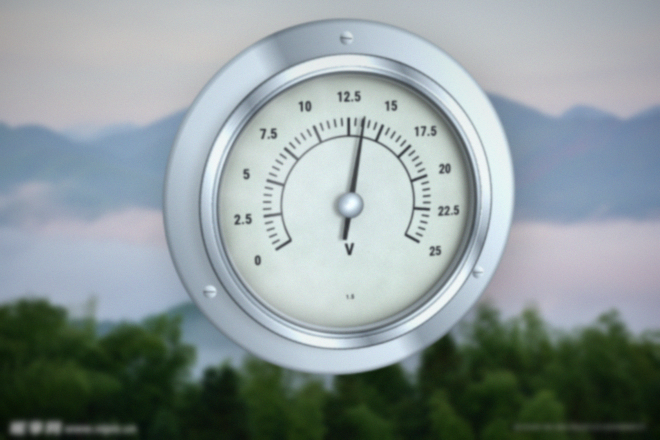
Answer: 13.5 V
